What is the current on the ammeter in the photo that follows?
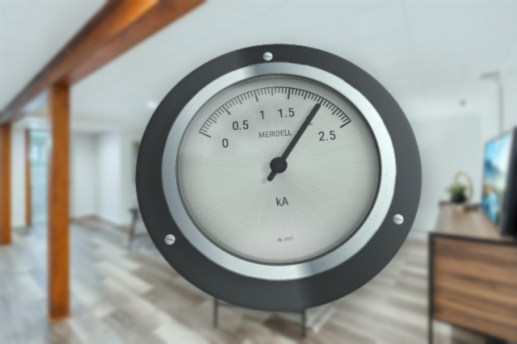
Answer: 2 kA
